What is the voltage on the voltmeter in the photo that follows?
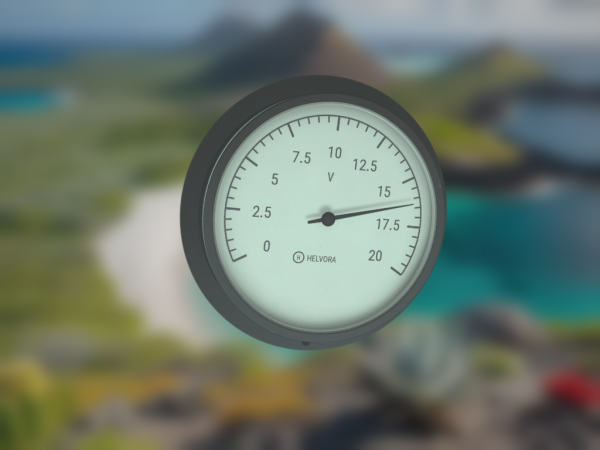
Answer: 16.25 V
